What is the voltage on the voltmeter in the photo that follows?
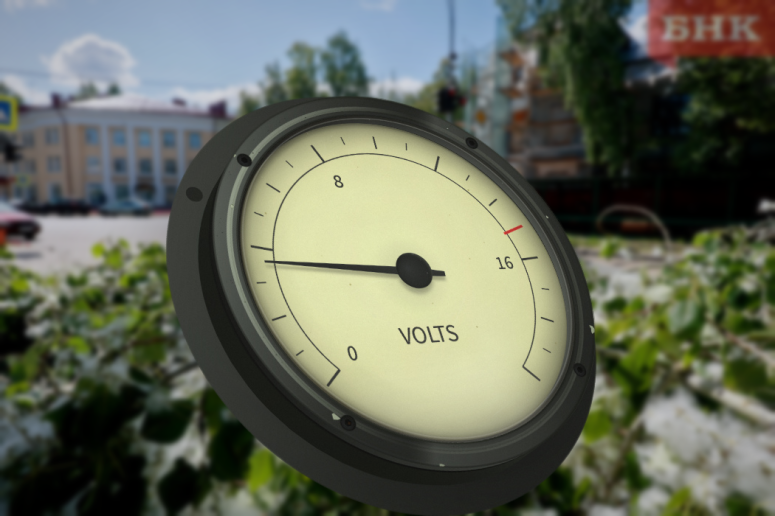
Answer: 3.5 V
